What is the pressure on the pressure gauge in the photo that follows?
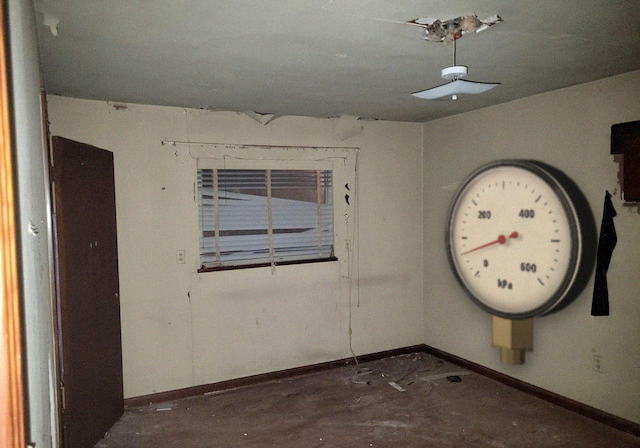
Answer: 60 kPa
